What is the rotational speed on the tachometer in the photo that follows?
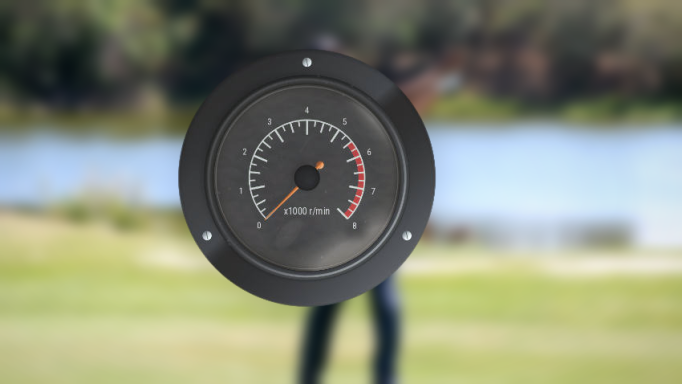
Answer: 0 rpm
